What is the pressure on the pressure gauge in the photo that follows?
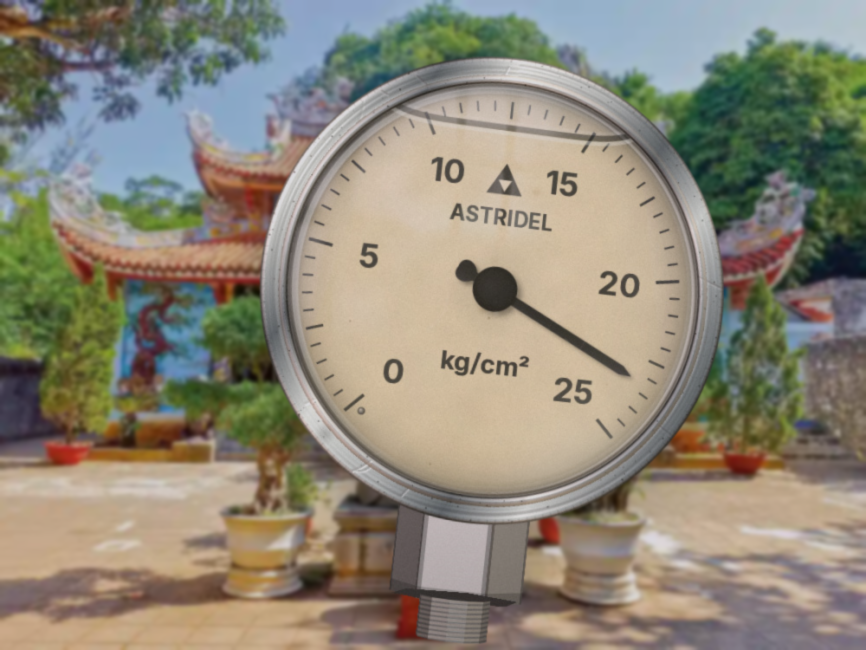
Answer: 23.25 kg/cm²
